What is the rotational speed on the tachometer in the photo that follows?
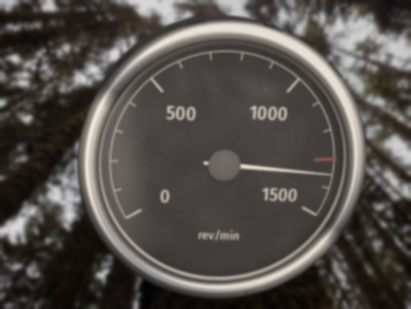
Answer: 1350 rpm
